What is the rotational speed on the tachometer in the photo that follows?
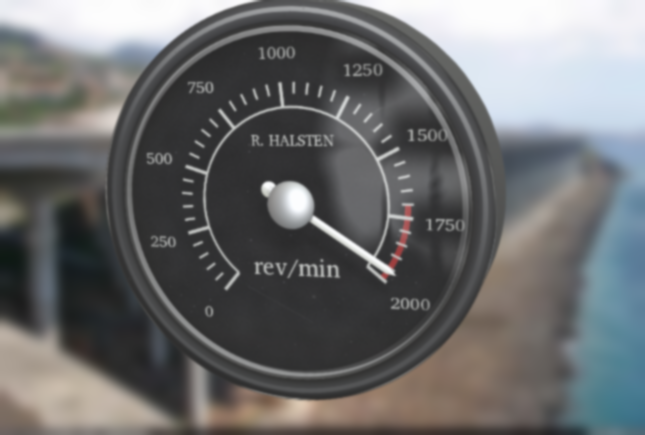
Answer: 1950 rpm
